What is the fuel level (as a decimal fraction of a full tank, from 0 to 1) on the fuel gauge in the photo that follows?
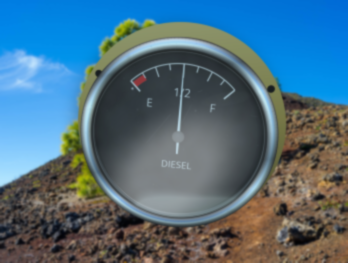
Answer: 0.5
